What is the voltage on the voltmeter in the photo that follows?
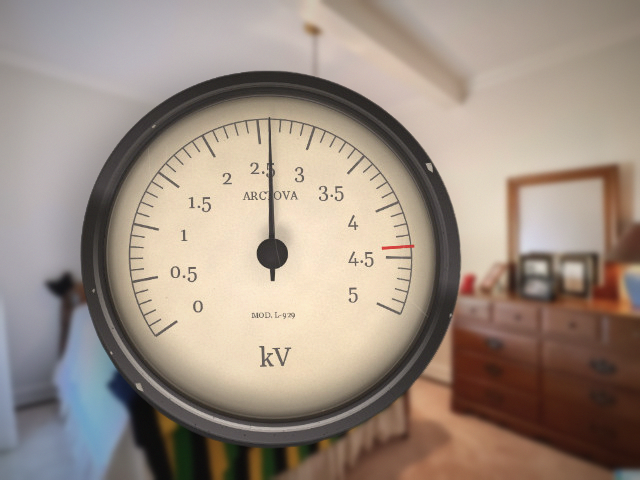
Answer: 2.6 kV
